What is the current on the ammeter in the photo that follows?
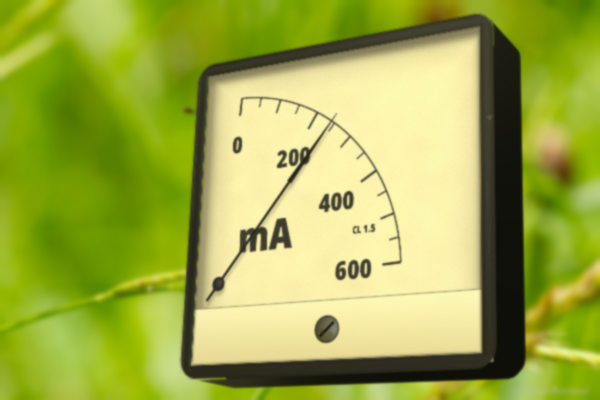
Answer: 250 mA
